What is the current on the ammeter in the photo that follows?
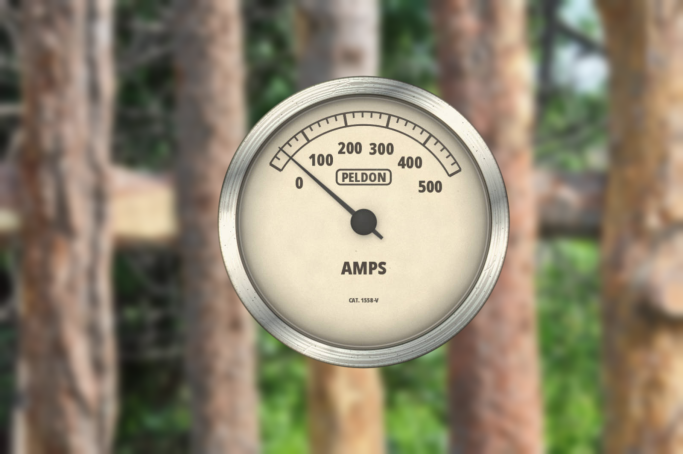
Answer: 40 A
